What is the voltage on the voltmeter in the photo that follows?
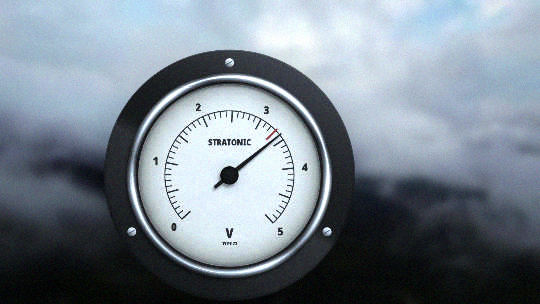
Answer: 3.4 V
